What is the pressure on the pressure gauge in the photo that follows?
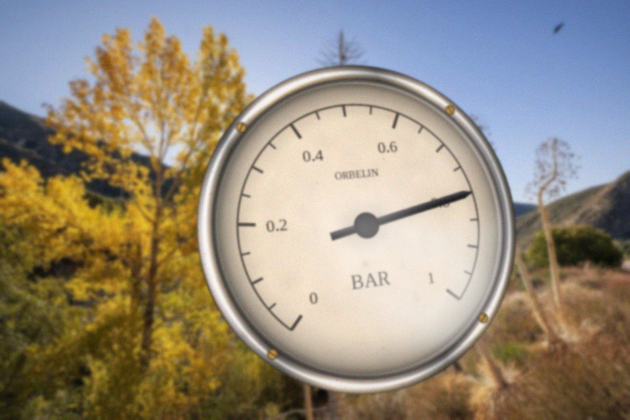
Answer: 0.8 bar
